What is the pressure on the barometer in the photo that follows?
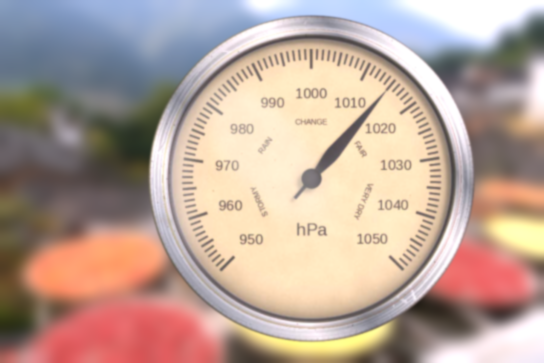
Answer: 1015 hPa
